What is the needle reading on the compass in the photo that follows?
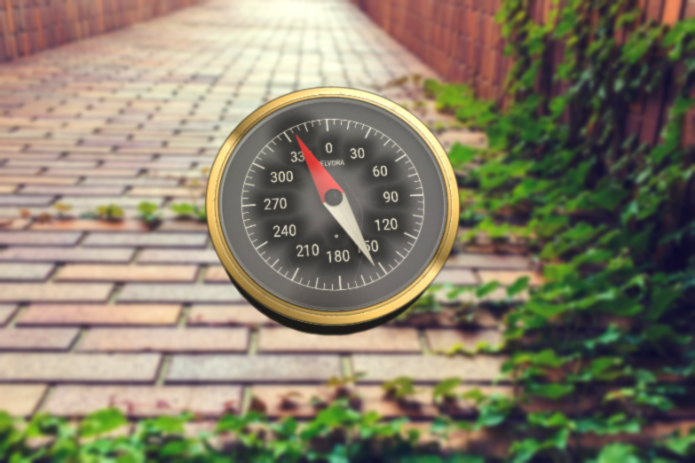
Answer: 335 °
